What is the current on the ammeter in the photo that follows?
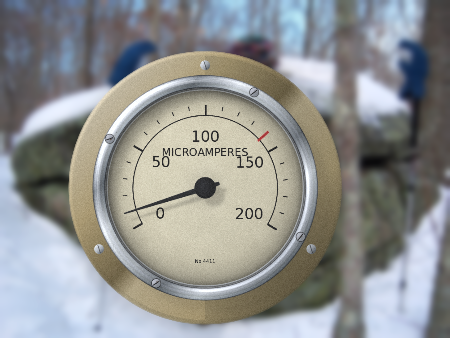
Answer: 10 µA
